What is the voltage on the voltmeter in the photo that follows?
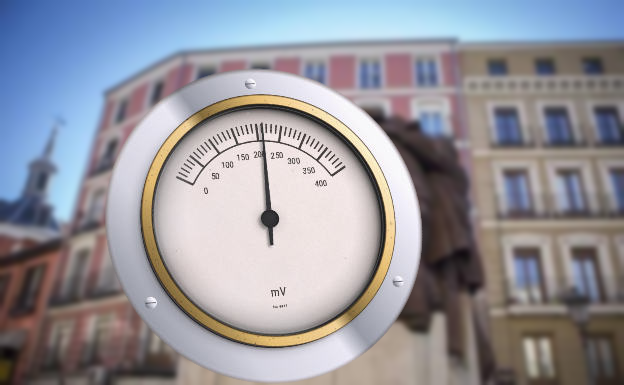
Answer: 210 mV
